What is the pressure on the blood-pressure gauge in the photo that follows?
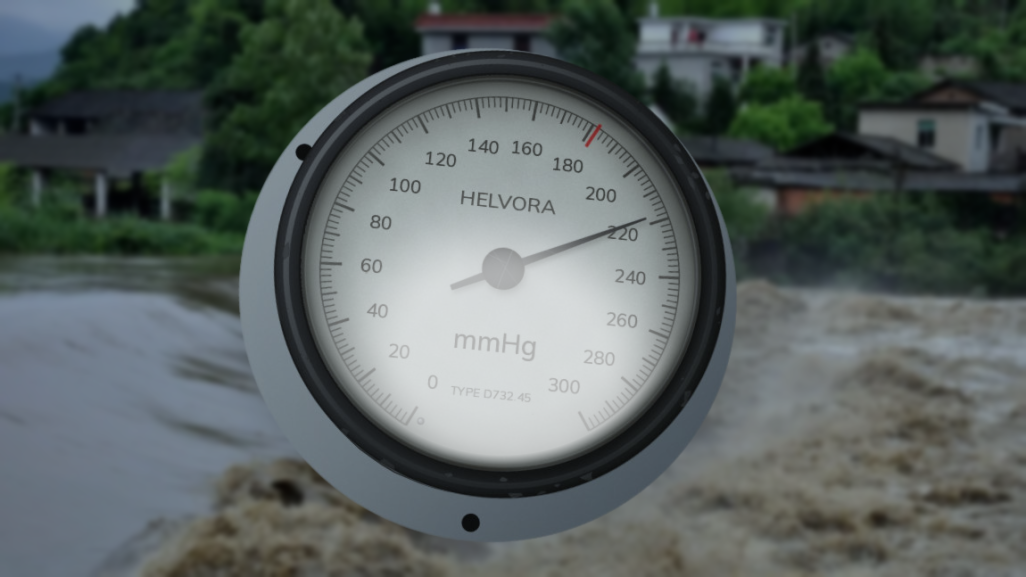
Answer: 218 mmHg
